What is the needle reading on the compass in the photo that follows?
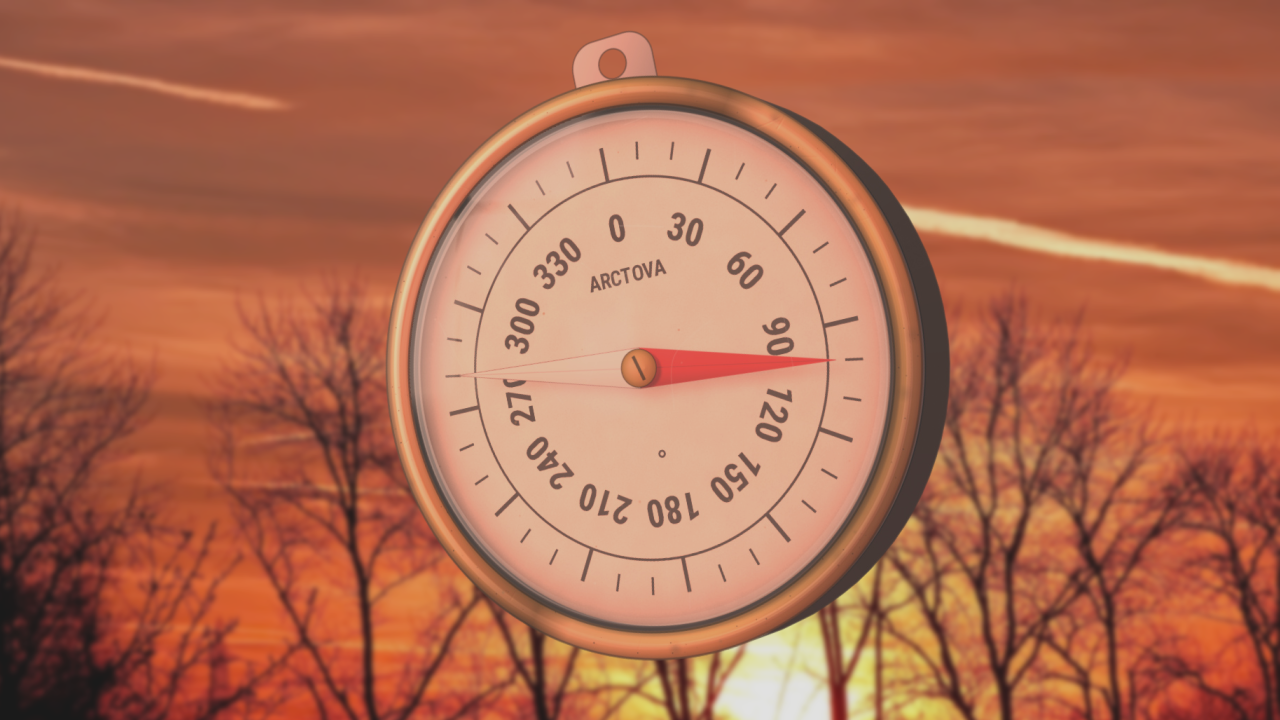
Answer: 100 °
